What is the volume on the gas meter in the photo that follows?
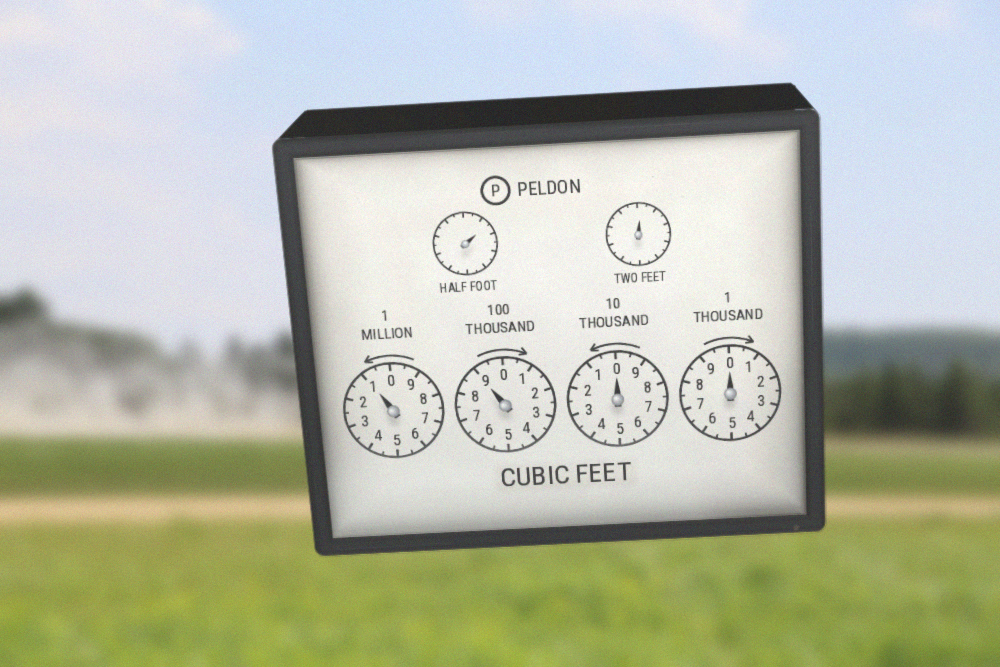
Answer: 90000 ft³
